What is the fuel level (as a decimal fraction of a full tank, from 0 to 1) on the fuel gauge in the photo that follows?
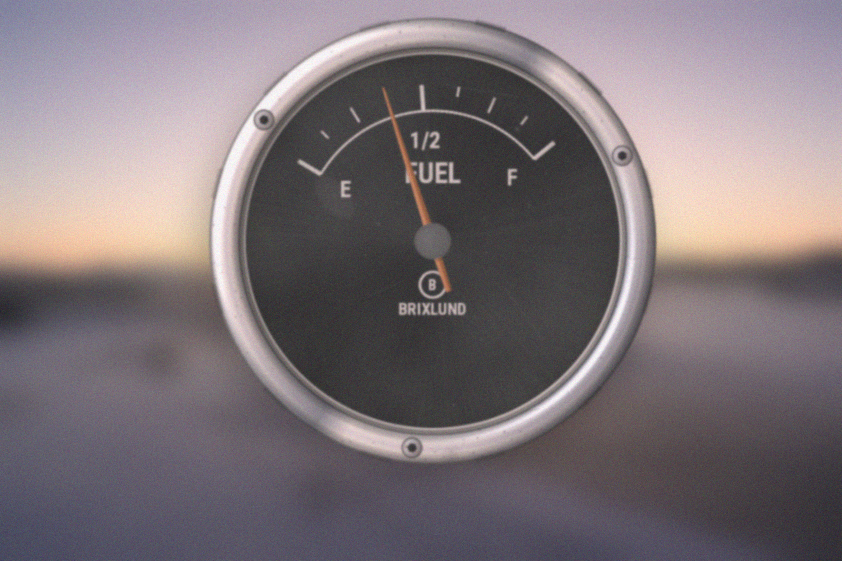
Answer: 0.375
